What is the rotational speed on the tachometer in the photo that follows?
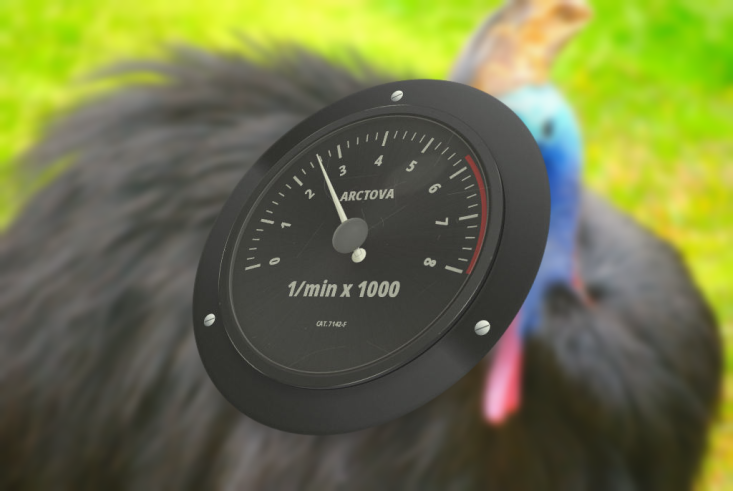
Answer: 2600 rpm
